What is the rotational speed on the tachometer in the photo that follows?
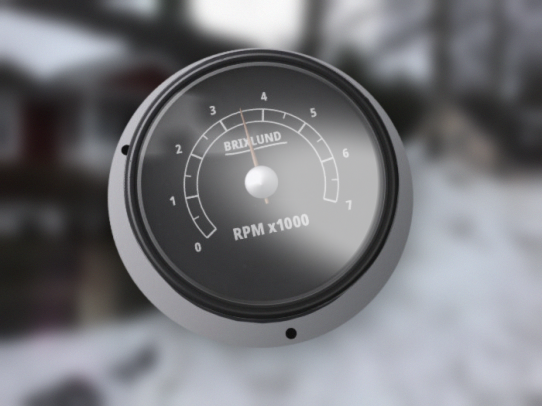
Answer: 3500 rpm
